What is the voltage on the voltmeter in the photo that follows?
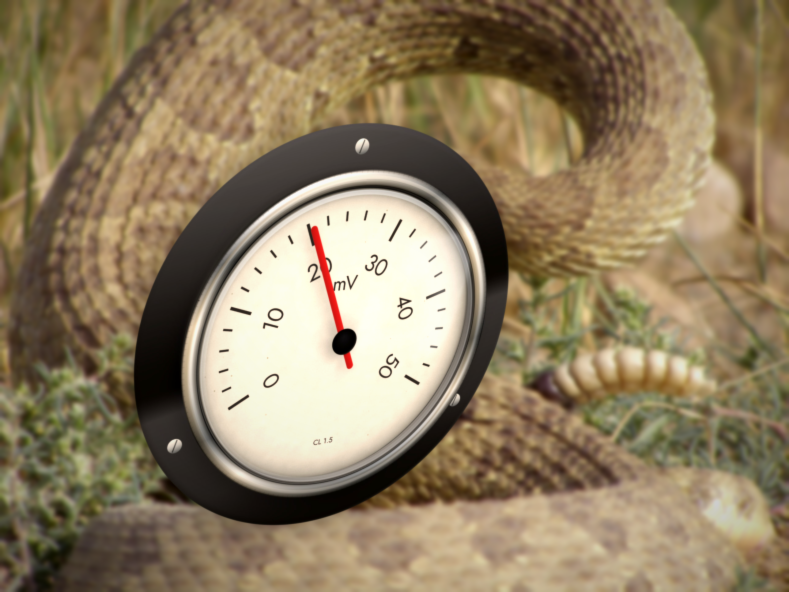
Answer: 20 mV
